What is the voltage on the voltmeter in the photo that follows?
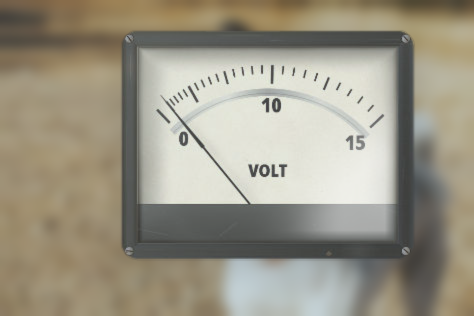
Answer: 2.5 V
